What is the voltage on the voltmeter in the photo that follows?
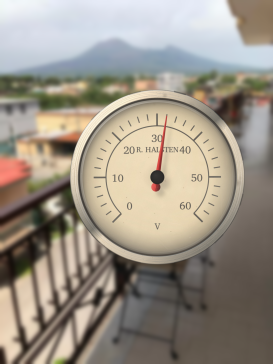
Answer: 32 V
